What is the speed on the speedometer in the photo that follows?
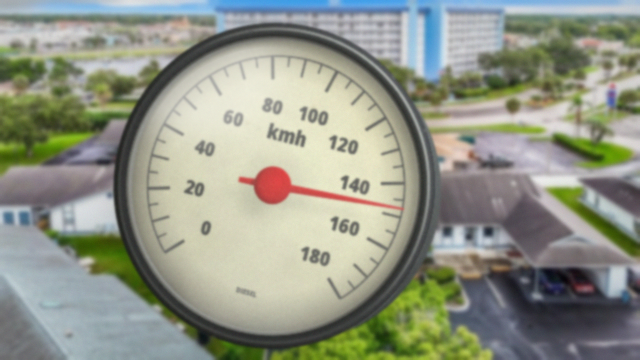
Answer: 147.5 km/h
